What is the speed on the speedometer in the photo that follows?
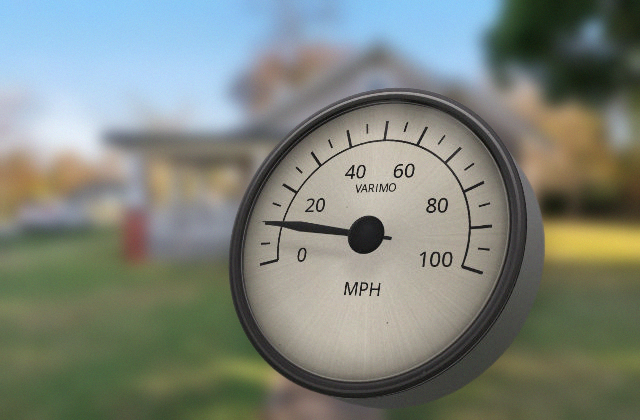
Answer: 10 mph
